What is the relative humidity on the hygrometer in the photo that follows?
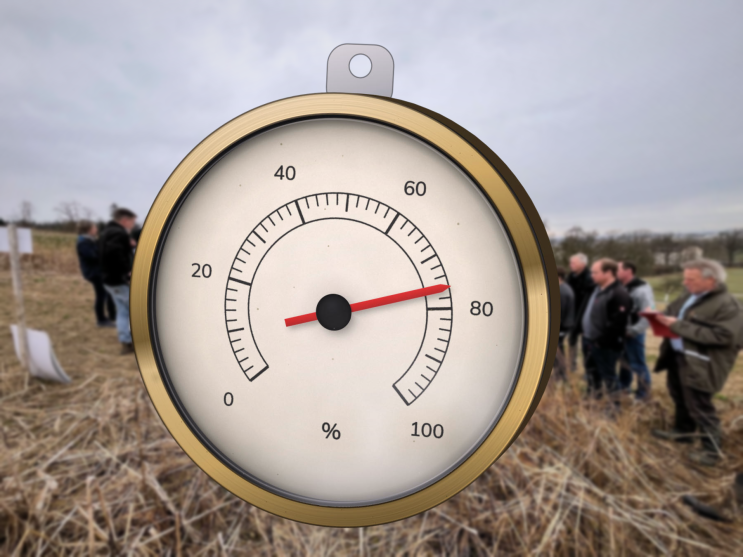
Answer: 76 %
